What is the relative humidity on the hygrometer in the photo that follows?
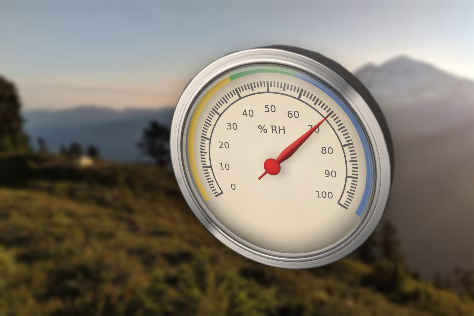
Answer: 70 %
